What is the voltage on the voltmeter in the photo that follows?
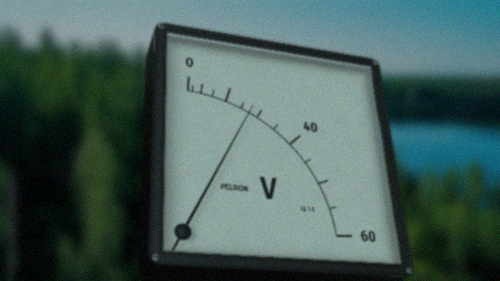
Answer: 27.5 V
